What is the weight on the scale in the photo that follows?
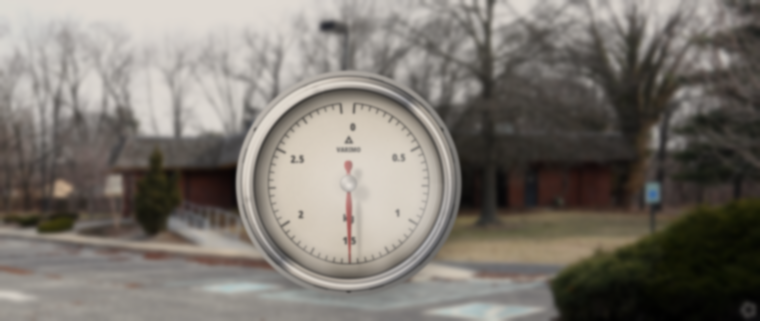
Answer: 1.5 kg
